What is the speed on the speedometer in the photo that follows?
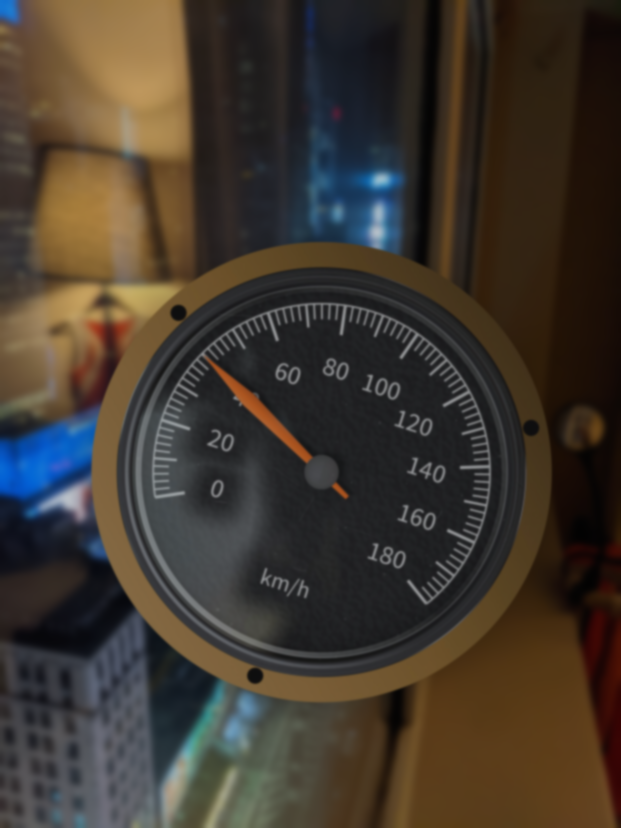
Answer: 40 km/h
